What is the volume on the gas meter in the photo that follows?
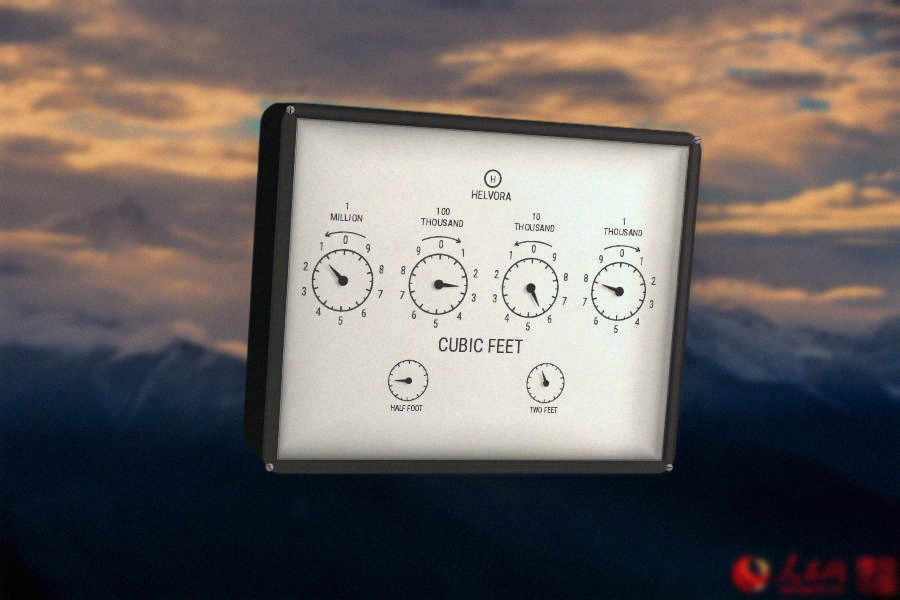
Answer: 125800 ft³
